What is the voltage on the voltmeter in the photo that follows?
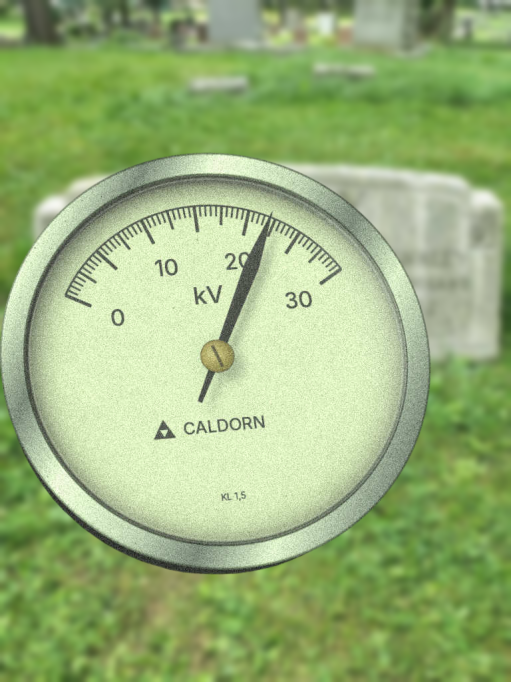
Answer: 22 kV
